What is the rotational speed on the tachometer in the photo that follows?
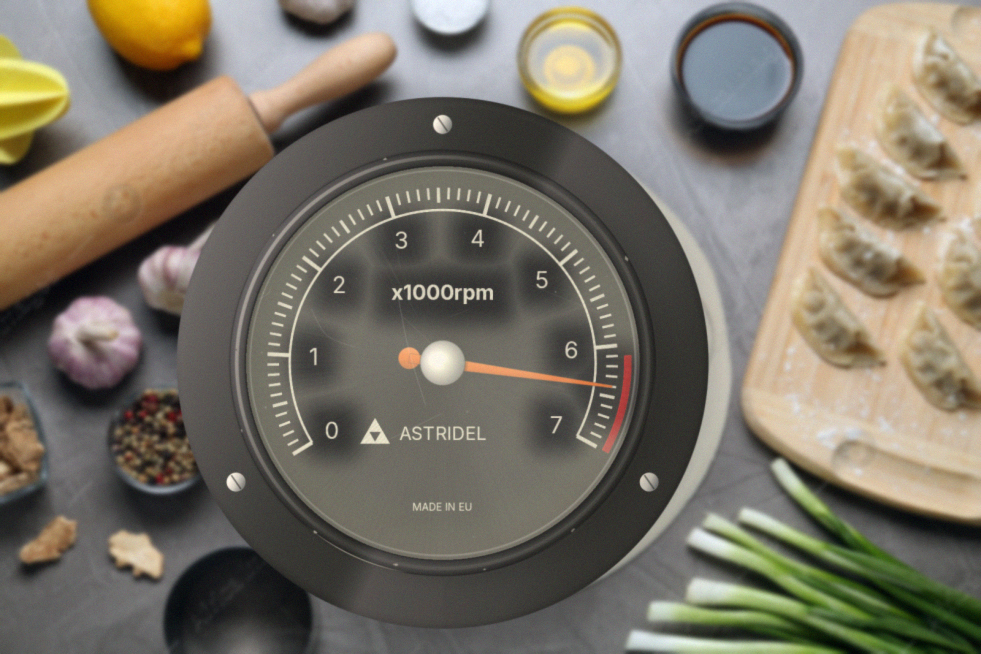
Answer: 6400 rpm
